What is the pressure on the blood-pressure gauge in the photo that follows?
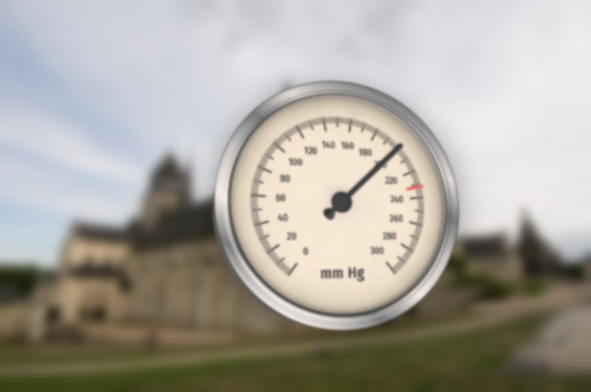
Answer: 200 mmHg
